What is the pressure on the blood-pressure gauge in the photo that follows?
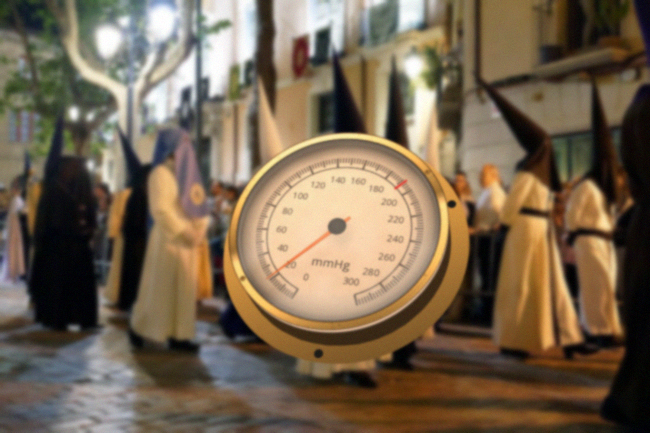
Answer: 20 mmHg
